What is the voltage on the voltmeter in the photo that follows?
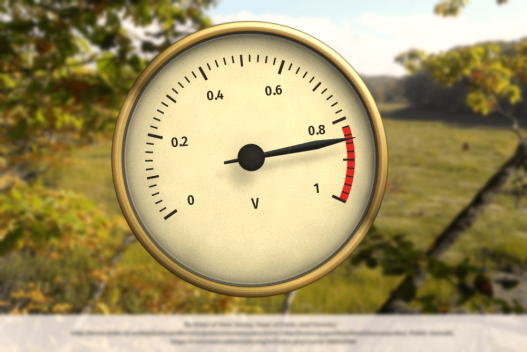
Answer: 0.85 V
